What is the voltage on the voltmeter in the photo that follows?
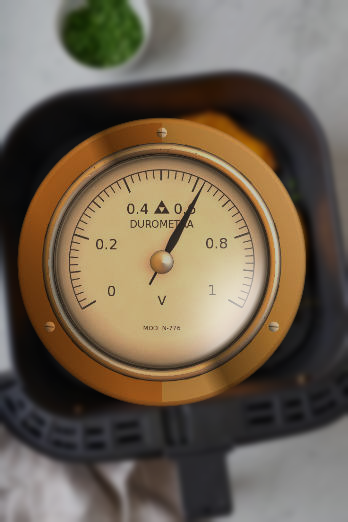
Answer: 0.62 V
